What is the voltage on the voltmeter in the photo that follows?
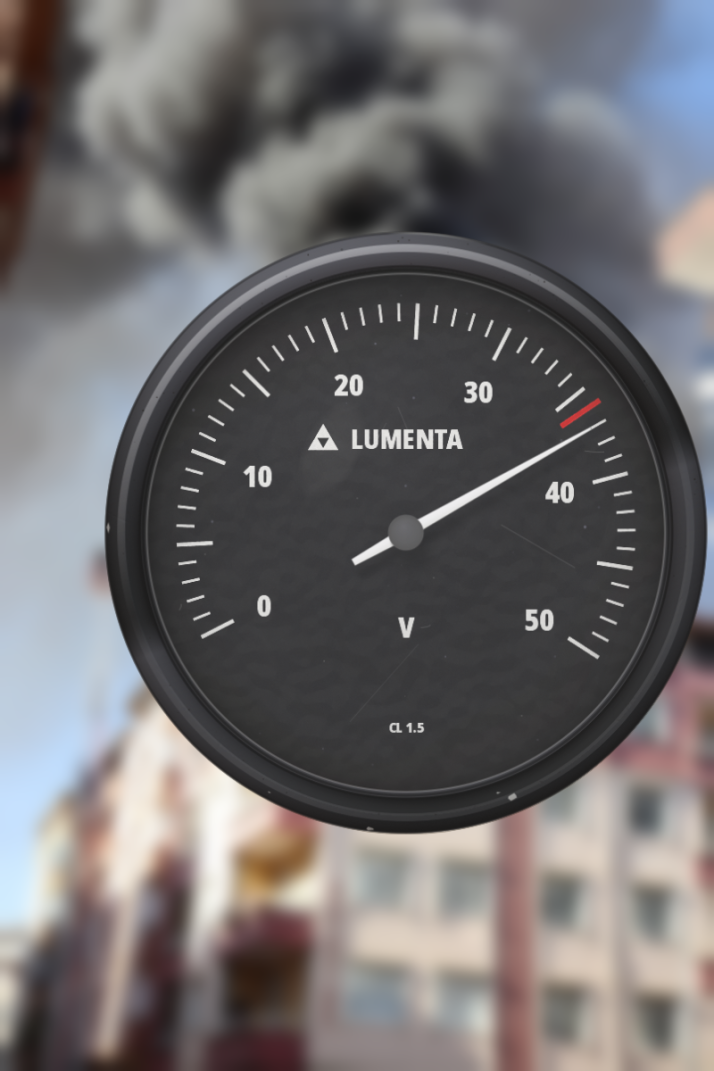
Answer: 37 V
